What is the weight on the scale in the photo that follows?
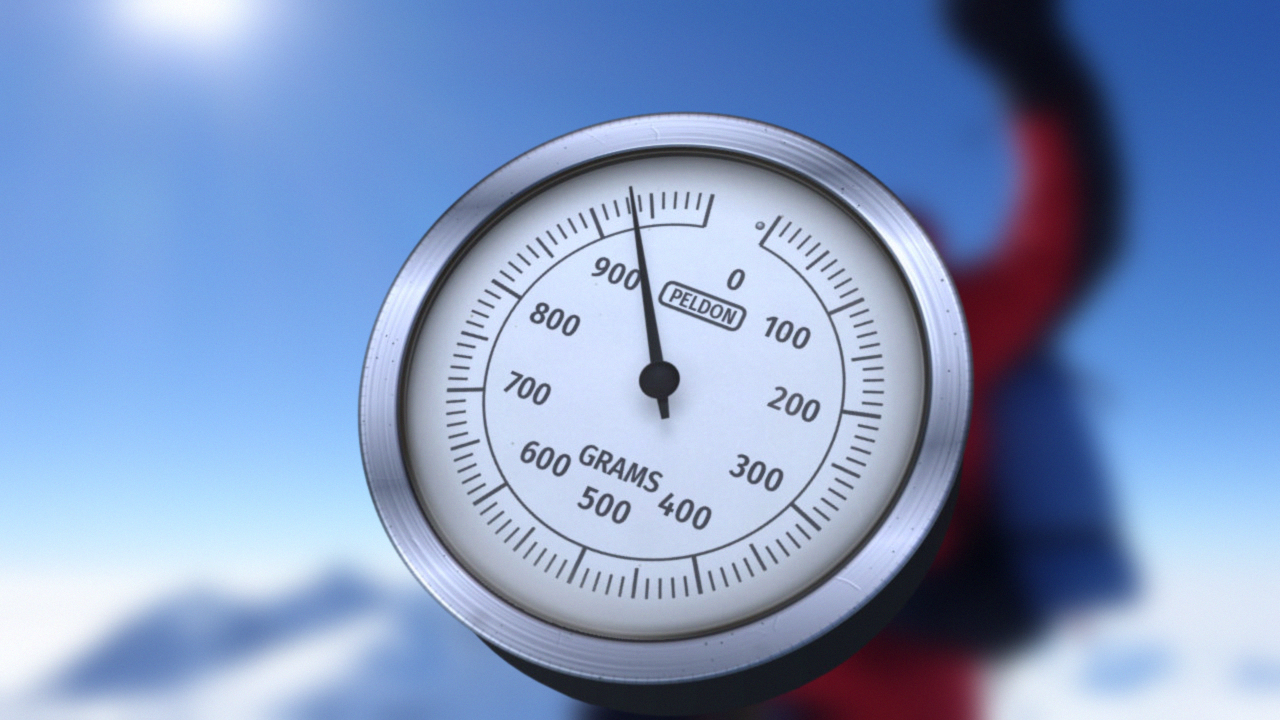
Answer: 935 g
